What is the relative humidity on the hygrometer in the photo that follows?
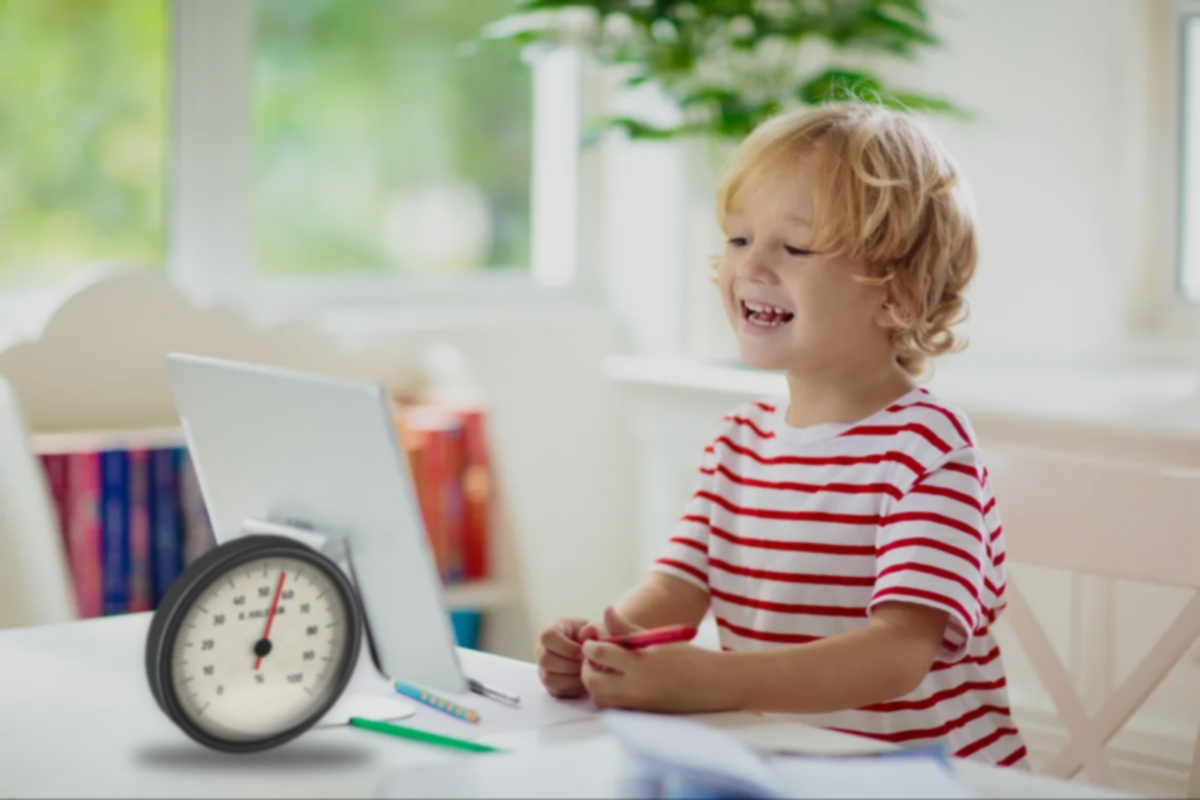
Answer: 55 %
